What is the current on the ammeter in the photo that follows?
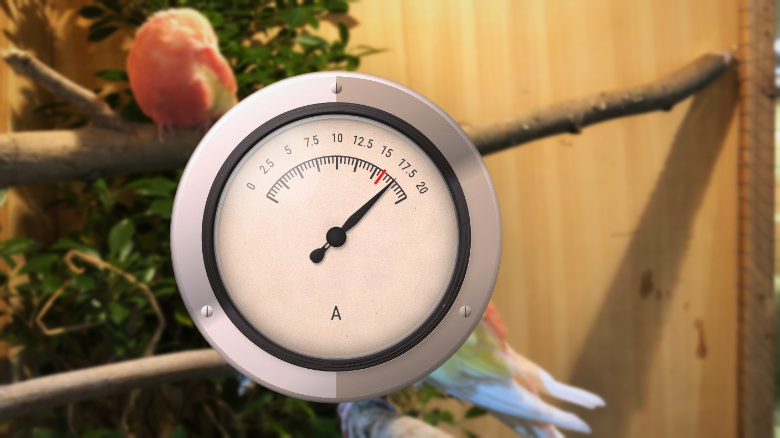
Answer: 17.5 A
